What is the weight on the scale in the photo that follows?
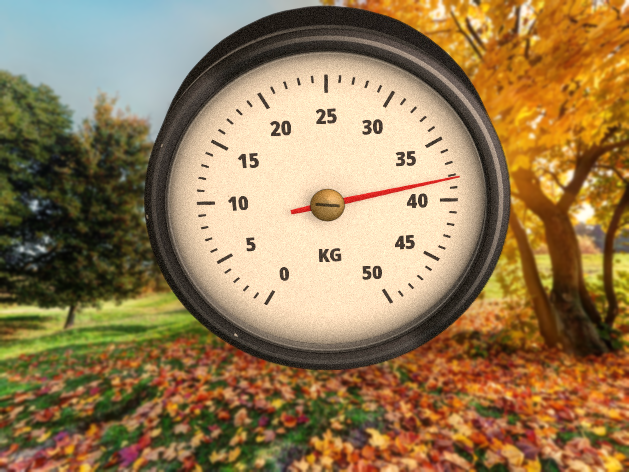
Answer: 38 kg
